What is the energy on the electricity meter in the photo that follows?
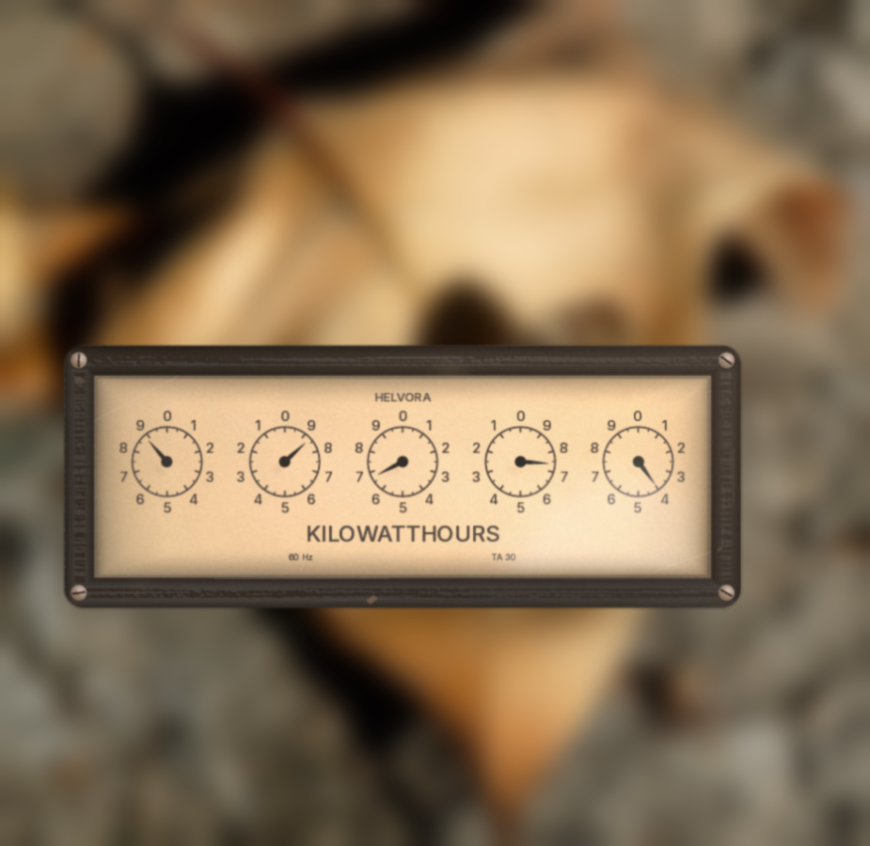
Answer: 88674 kWh
